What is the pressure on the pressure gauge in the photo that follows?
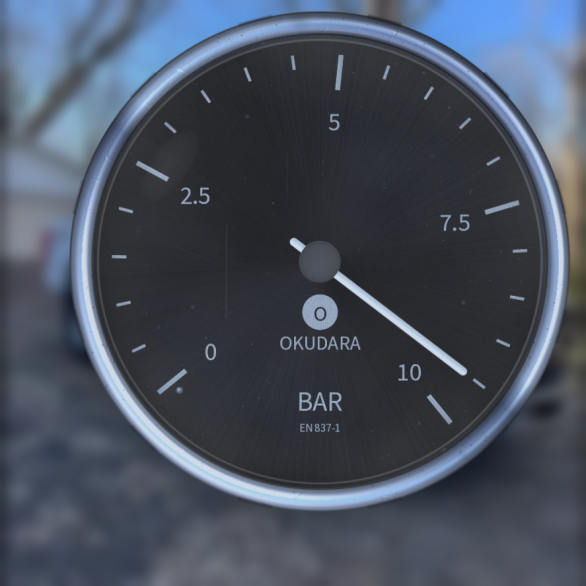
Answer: 9.5 bar
